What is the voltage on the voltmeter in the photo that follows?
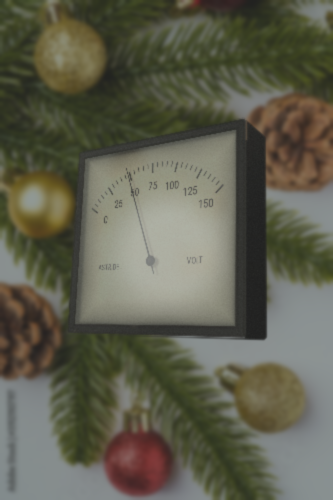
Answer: 50 V
